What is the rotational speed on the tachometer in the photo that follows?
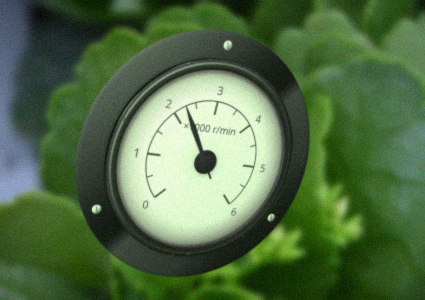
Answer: 2250 rpm
